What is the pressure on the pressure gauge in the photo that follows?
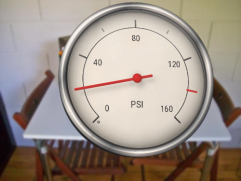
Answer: 20 psi
